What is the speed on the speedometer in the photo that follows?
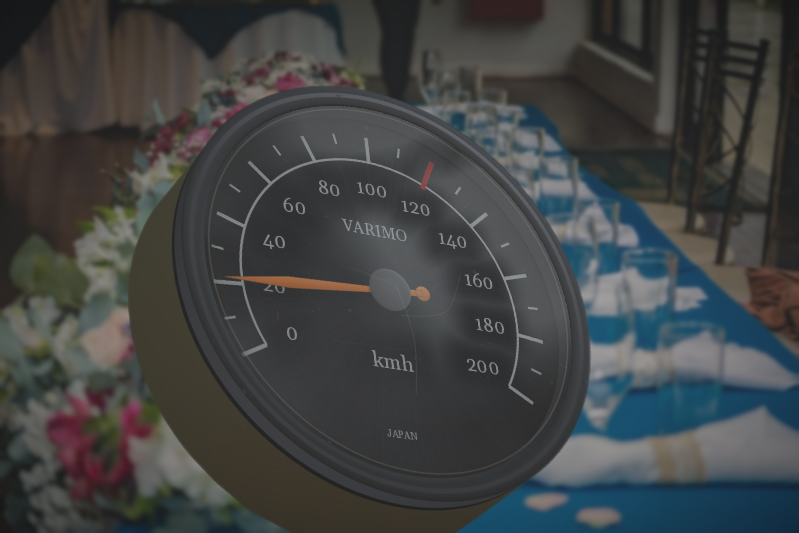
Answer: 20 km/h
